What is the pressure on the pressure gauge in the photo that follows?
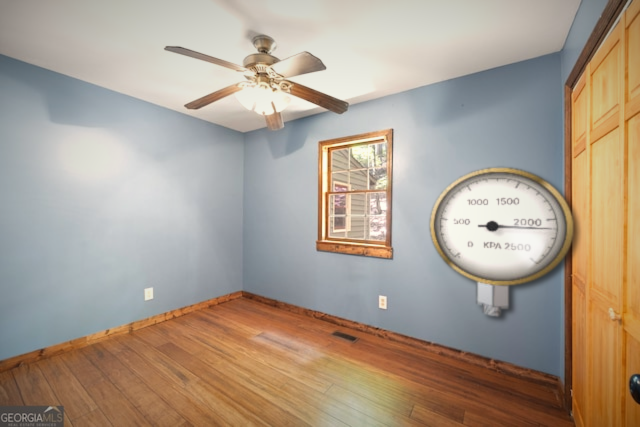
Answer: 2100 kPa
